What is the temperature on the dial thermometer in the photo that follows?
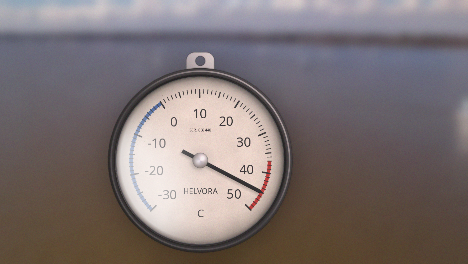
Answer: 45 °C
